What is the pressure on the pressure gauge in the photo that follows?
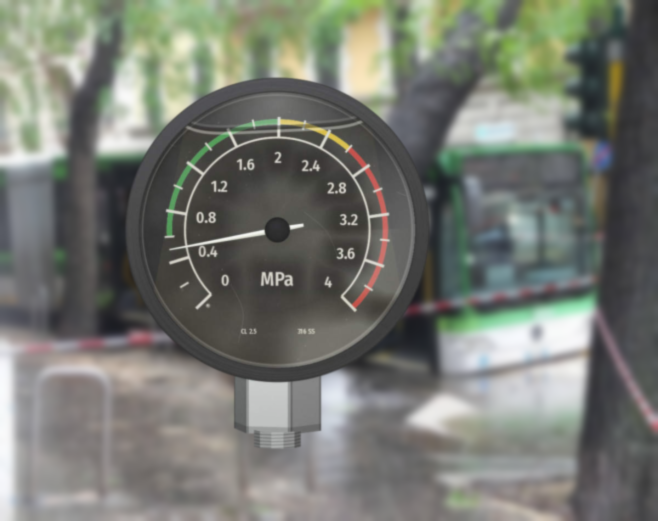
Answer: 0.5 MPa
